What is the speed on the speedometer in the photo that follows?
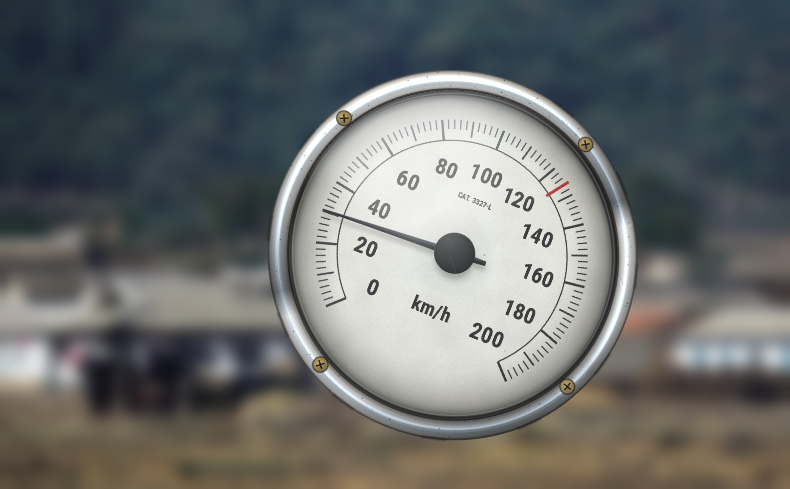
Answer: 30 km/h
